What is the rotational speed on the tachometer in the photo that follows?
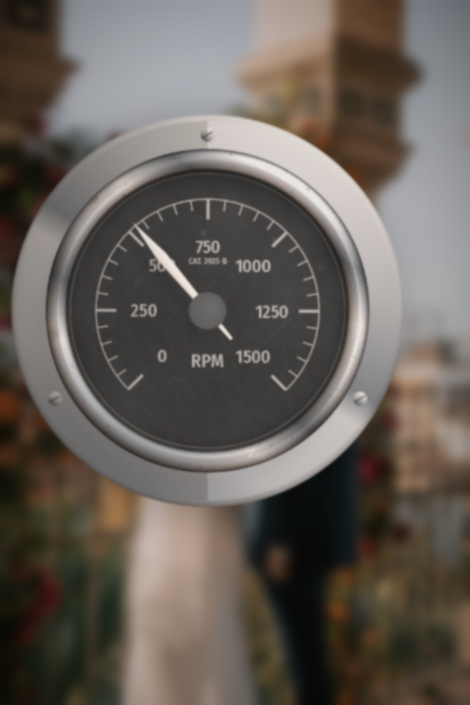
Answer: 525 rpm
